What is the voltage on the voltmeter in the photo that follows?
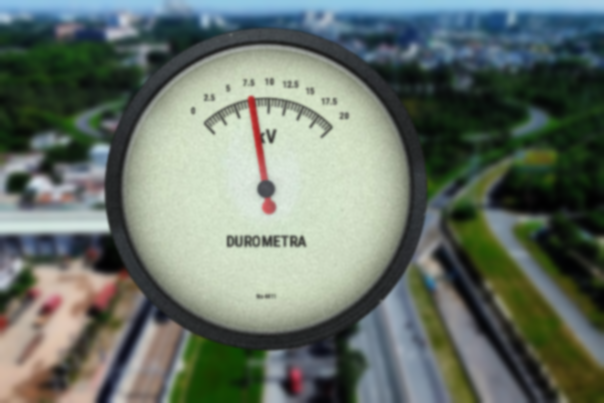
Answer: 7.5 kV
